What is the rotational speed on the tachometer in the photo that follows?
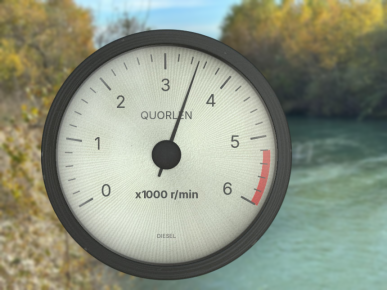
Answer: 3500 rpm
